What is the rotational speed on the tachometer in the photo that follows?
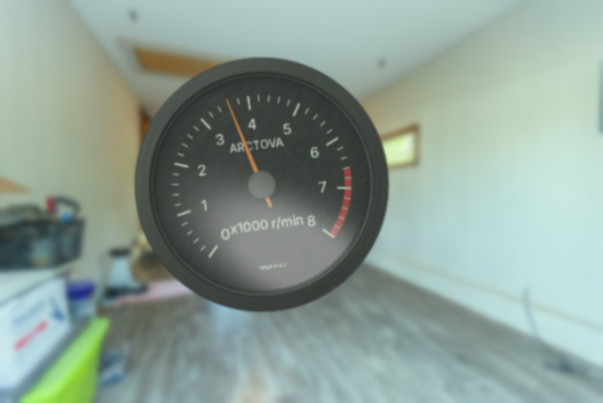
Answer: 3600 rpm
